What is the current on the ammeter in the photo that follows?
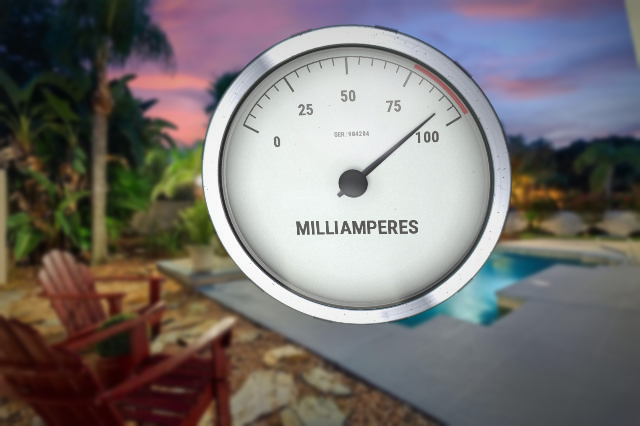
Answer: 92.5 mA
